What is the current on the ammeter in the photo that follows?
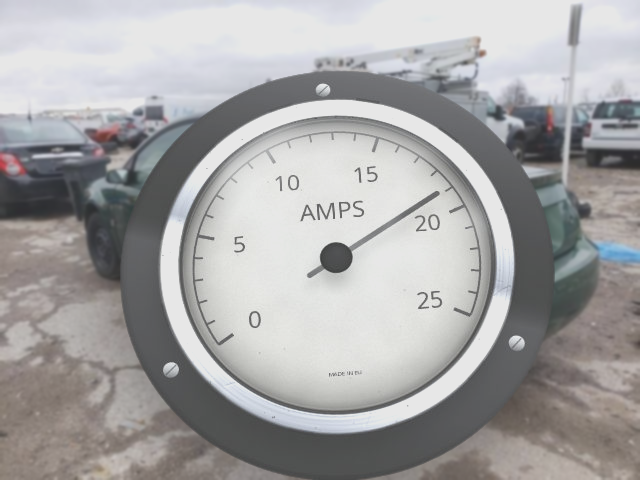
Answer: 19 A
